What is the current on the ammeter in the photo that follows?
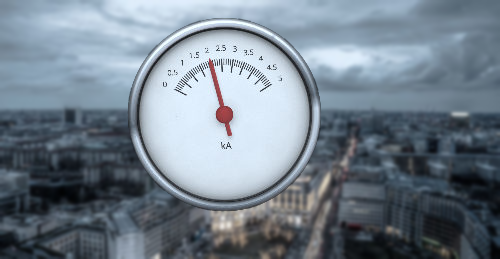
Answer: 2 kA
